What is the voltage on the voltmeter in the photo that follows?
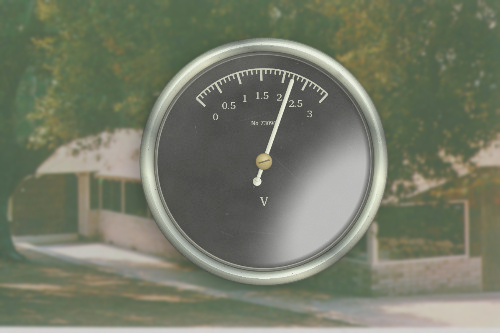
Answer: 2.2 V
